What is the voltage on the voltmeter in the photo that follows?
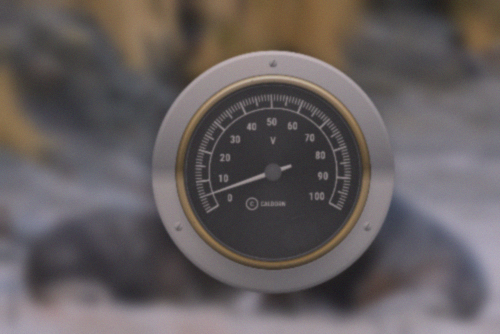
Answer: 5 V
